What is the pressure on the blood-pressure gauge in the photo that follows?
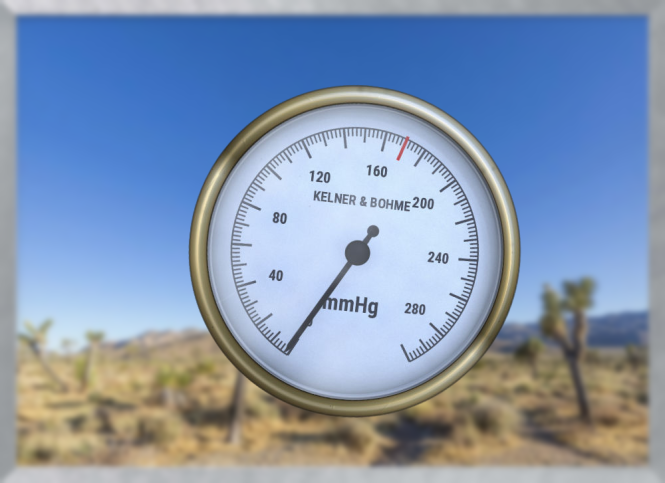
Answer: 2 mmHg
